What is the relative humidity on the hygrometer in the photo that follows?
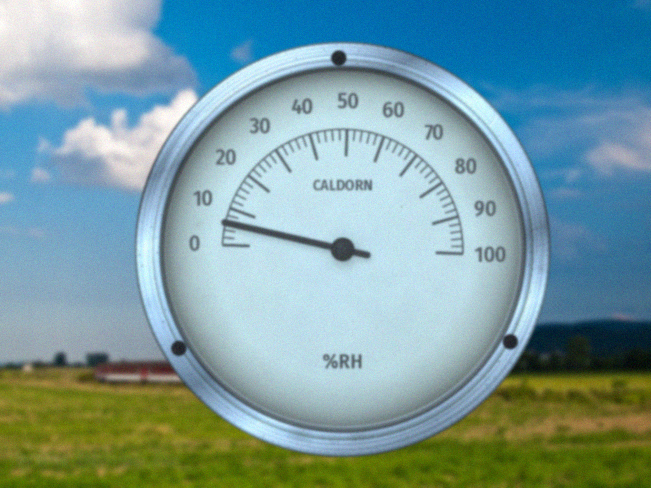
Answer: 6 %
